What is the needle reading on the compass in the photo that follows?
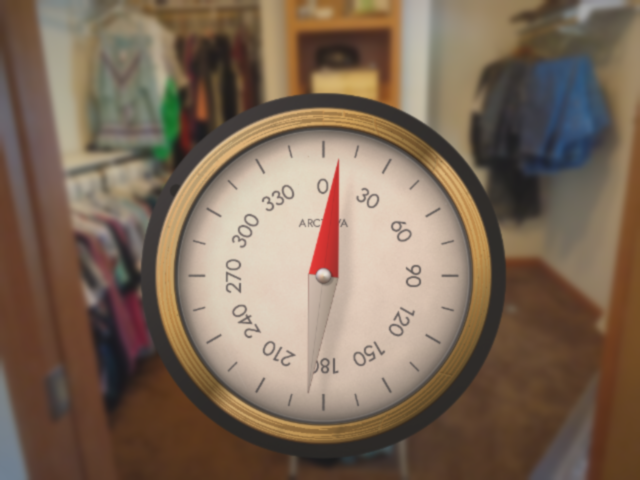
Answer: 7.5 °
